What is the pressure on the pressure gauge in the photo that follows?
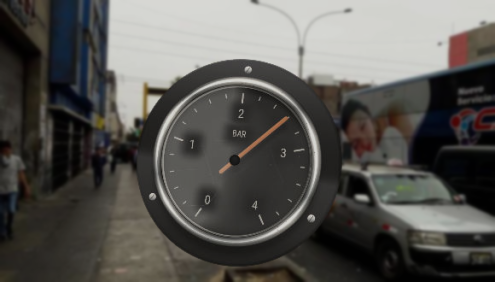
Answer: 2.6 bar
